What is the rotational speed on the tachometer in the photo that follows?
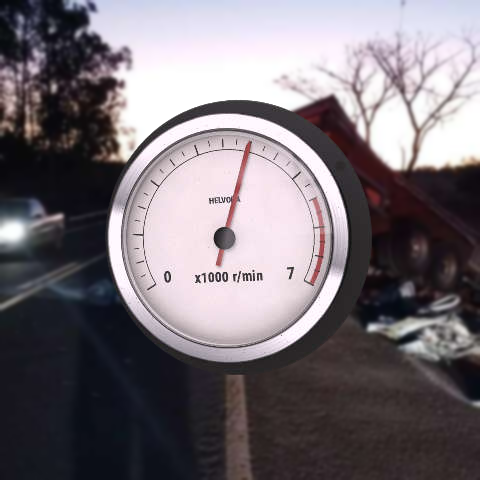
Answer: 4000 rpm
